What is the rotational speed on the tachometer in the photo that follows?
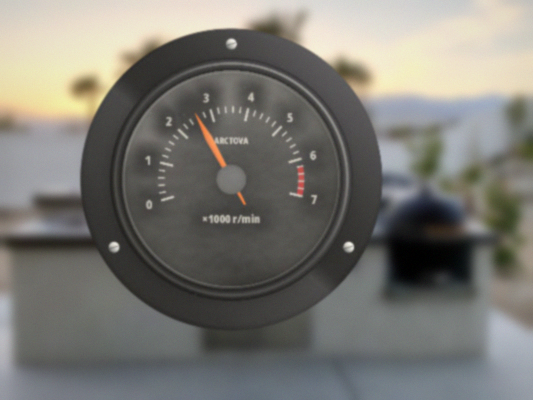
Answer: 2600 rpm
